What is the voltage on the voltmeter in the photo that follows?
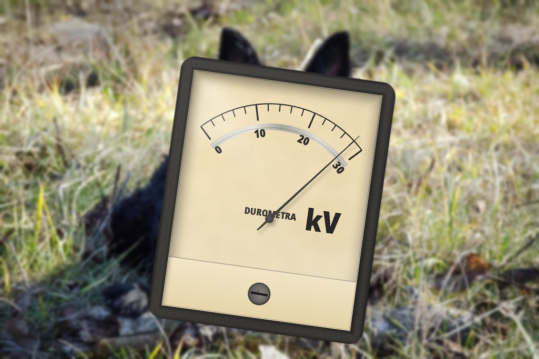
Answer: 28 kV
